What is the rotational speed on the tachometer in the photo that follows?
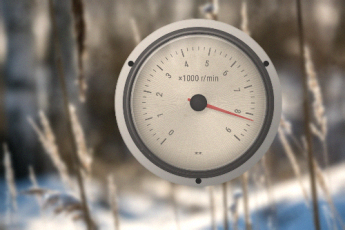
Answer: 8200 rpm
